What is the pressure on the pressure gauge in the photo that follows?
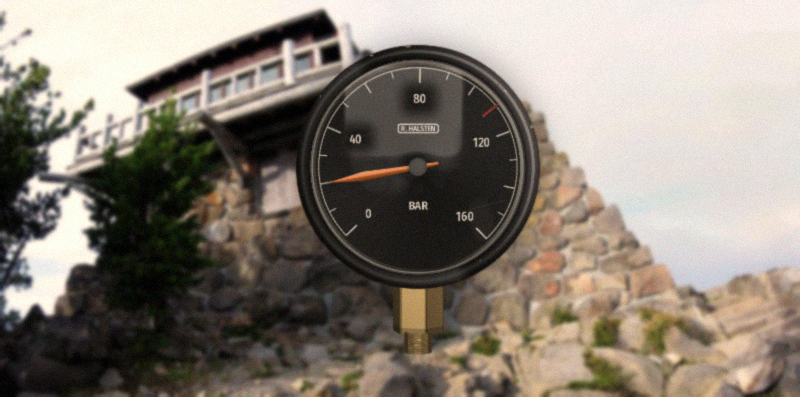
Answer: 20 bar
